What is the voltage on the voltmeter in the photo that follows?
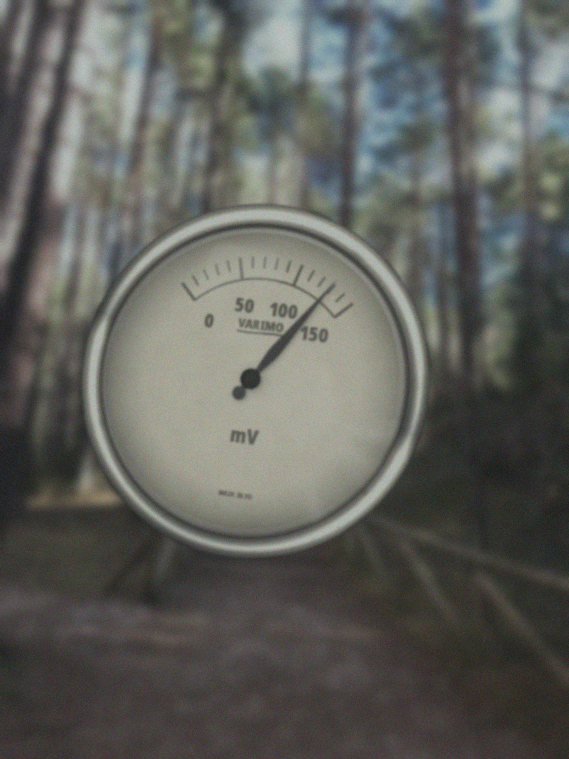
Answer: 130 mV
